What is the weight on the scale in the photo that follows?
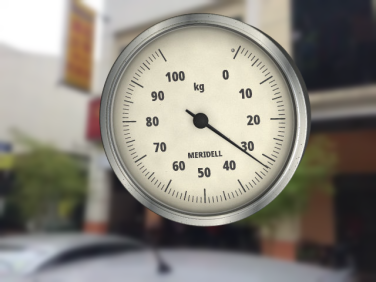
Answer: 32 kg
